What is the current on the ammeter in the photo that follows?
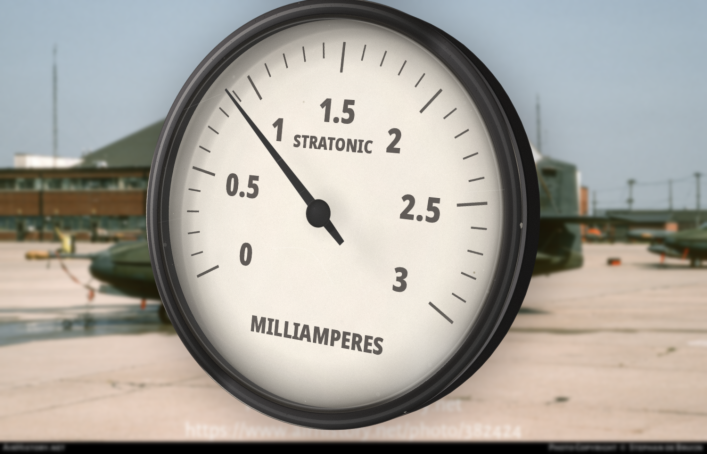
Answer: 0.9 mA
